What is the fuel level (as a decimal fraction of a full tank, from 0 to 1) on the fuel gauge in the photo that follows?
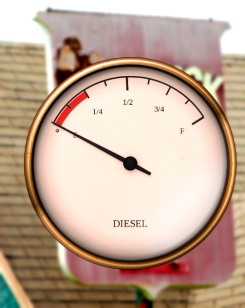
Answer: 0
